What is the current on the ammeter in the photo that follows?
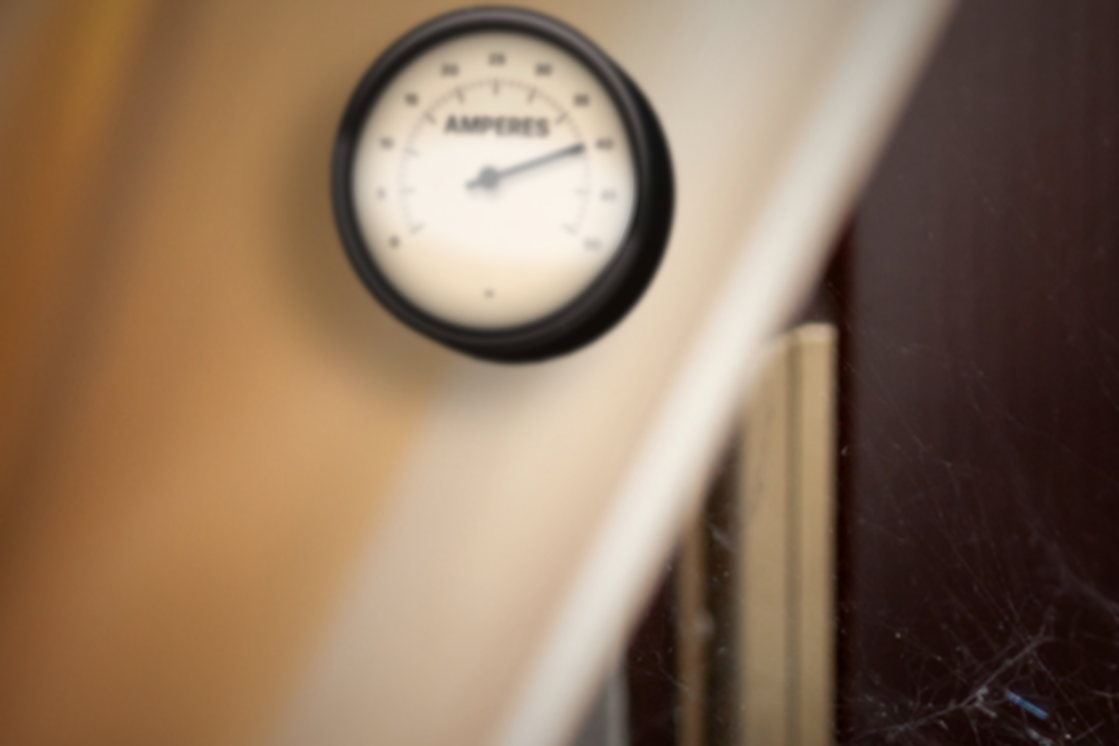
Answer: 40 A
